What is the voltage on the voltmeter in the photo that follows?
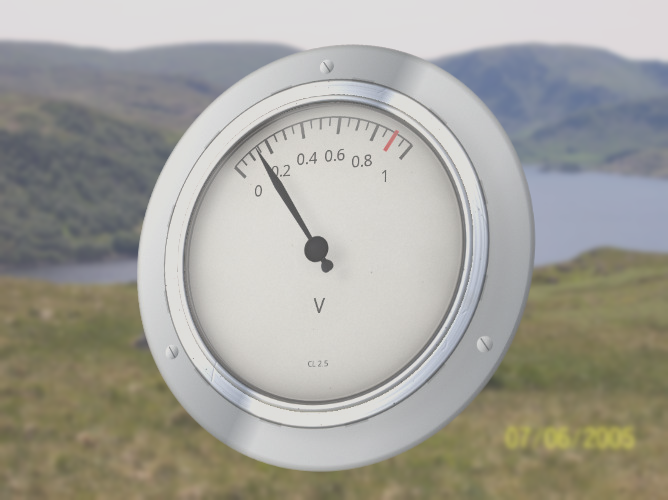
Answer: 0.15 V
